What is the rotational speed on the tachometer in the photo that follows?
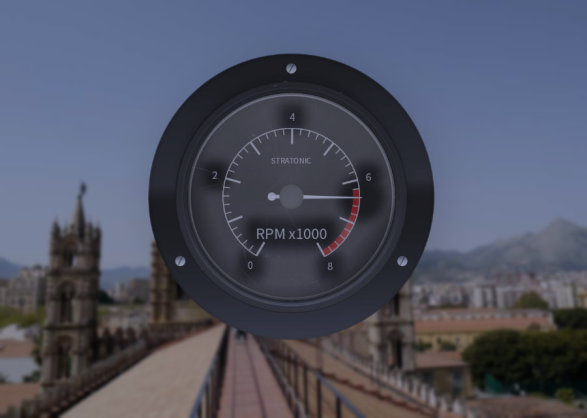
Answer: 6400 rpm
